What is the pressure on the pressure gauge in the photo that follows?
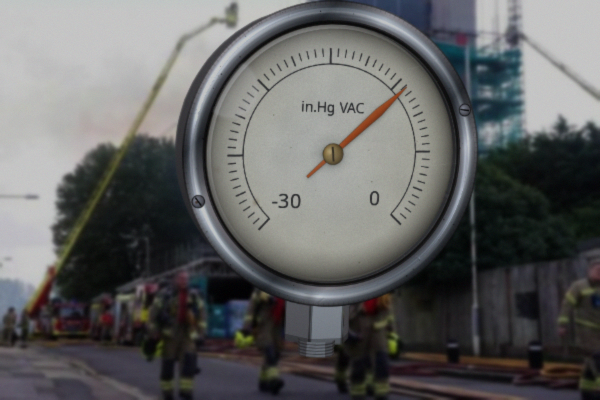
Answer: -9.5 inHg
